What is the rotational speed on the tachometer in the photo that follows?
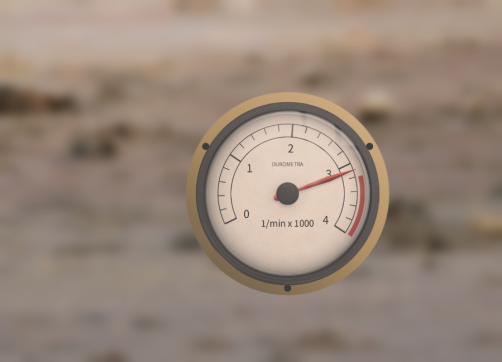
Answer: 3100 rpm
